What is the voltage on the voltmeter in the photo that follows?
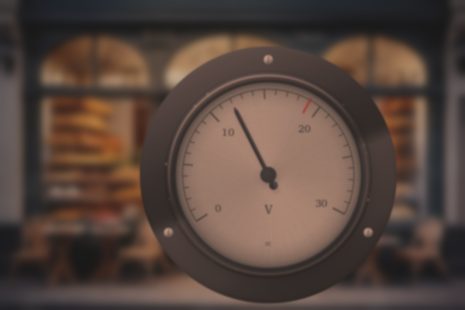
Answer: 12 V
